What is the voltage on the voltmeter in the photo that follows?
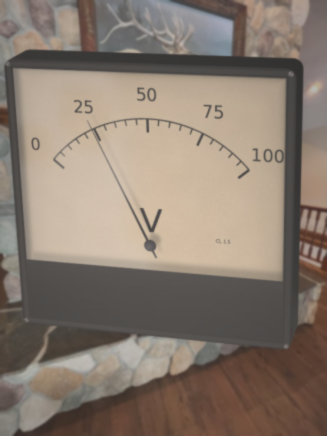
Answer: 25 V
